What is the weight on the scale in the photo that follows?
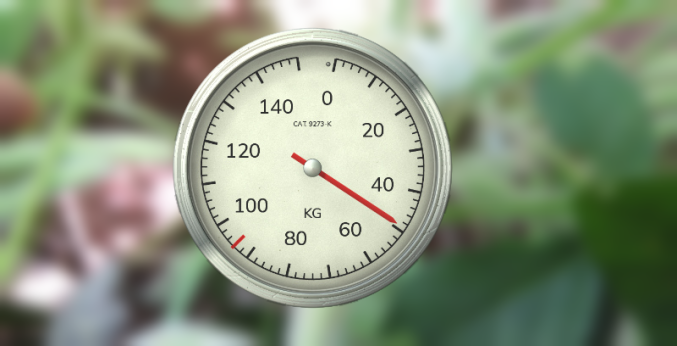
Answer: 49 kg
